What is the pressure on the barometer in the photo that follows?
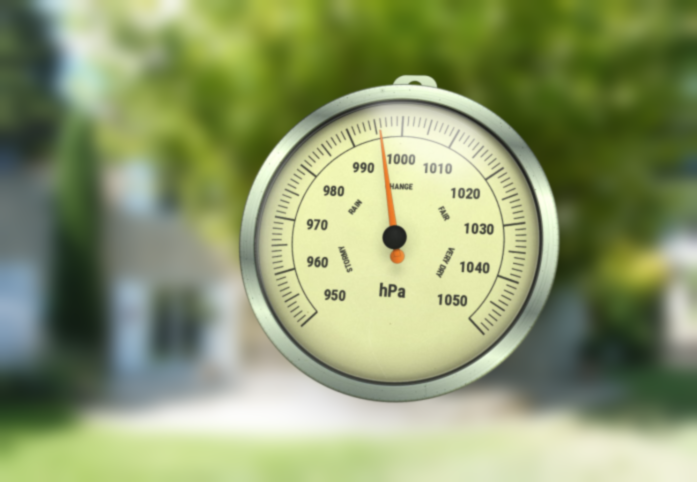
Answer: 996 hPa
